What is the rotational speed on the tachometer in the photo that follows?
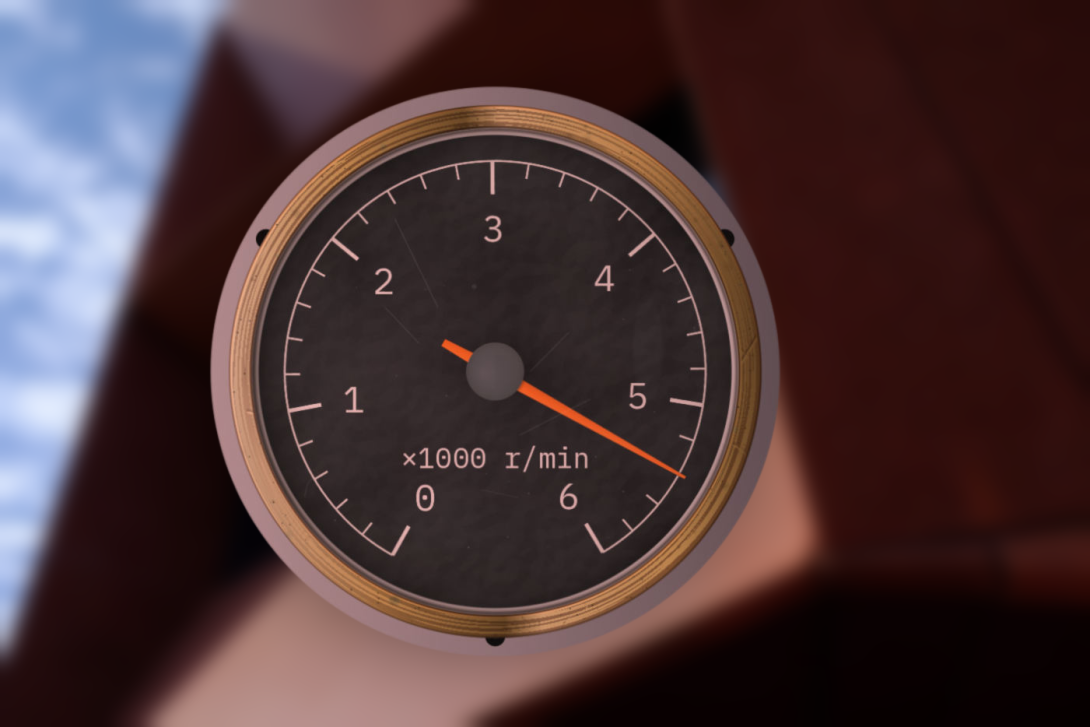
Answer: 5400 rpm
